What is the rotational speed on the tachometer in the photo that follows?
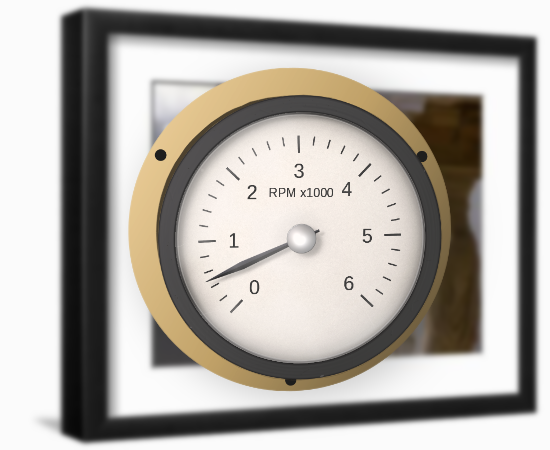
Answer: 500 rpm
